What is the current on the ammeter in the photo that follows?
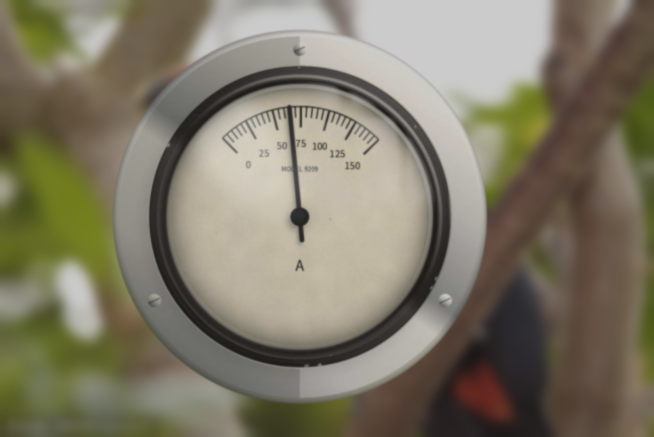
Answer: 65 A
